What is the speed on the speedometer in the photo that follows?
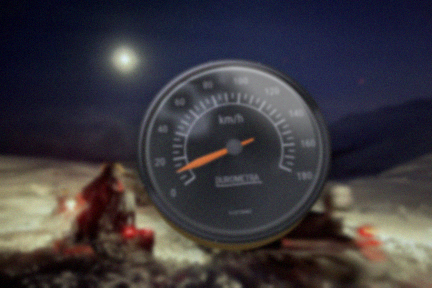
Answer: 10 km/h
